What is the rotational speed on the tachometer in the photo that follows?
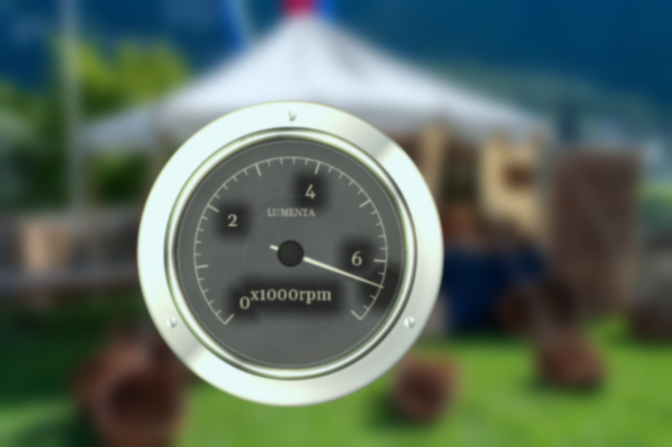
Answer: 6400 rpm
